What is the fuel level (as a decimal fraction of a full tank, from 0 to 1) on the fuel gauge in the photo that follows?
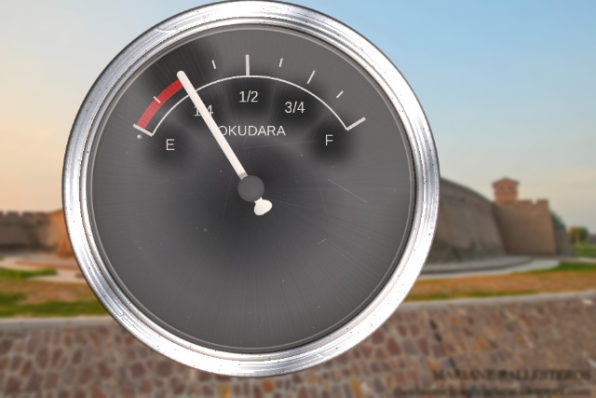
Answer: 0.25
